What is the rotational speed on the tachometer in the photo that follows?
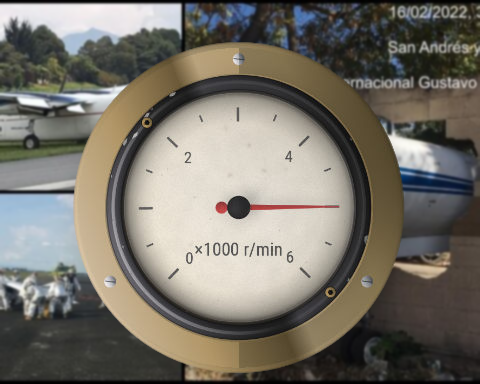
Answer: 5000 rpm
